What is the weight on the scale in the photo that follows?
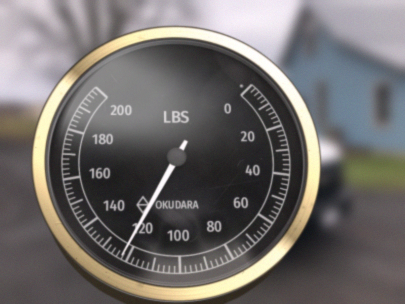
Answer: 122 lb
